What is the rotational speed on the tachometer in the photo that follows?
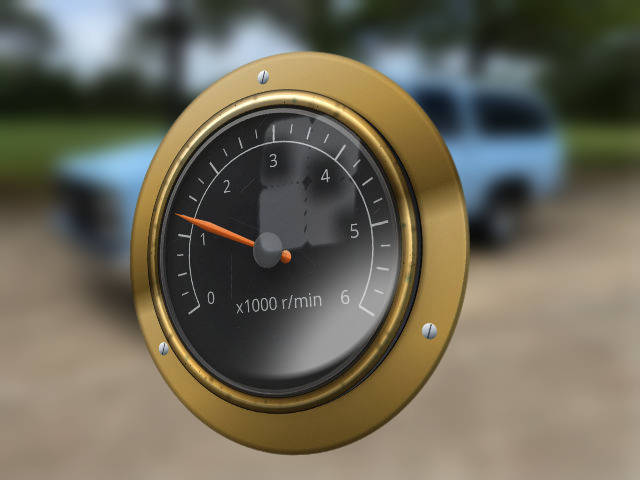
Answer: 1250 rpm
